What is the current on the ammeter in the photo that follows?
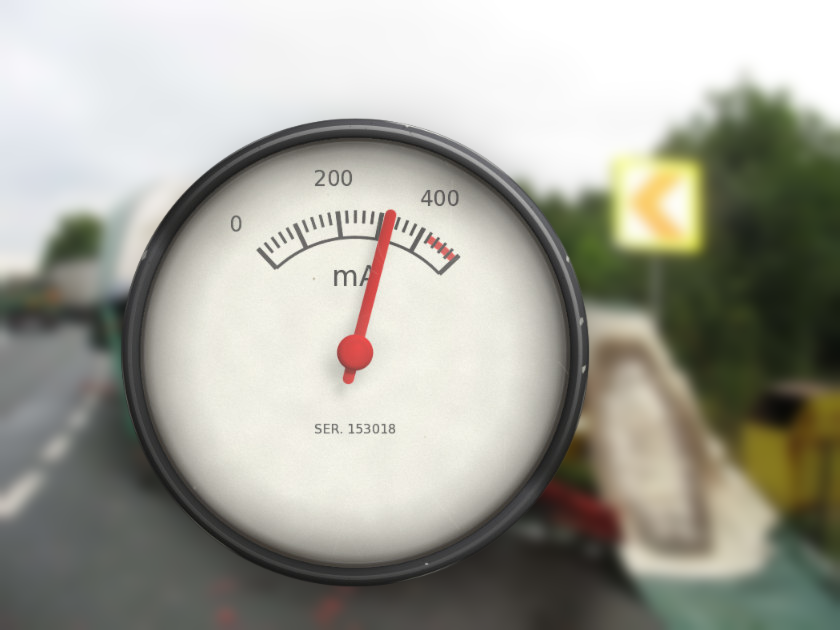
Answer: 320 mA
